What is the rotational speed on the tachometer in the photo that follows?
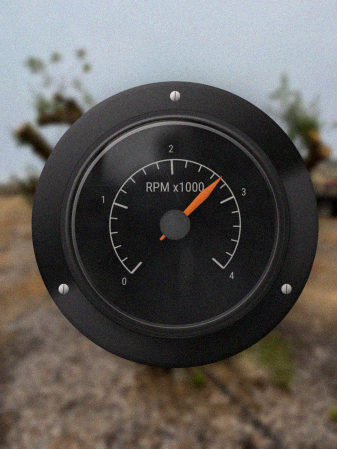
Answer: 2700 rpm
